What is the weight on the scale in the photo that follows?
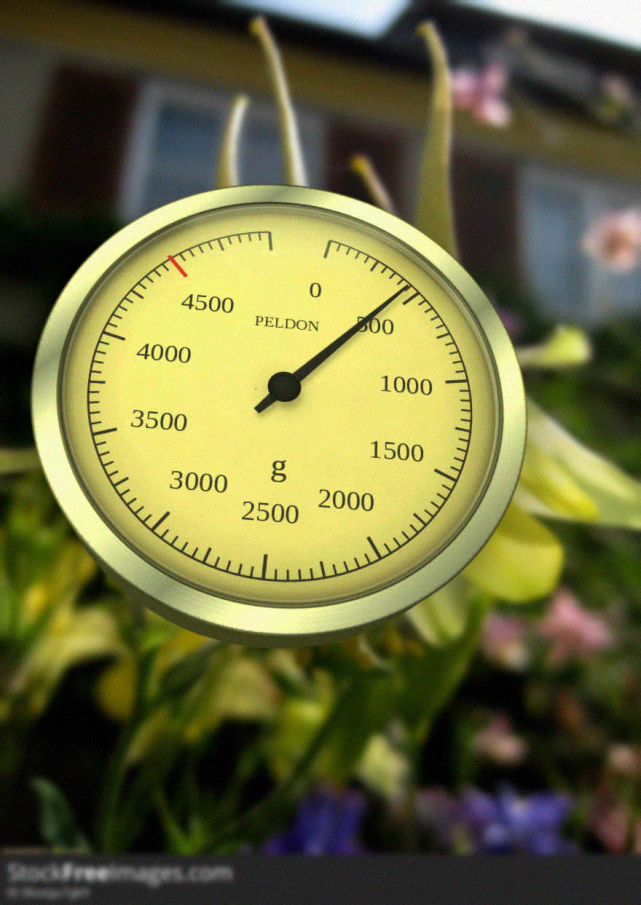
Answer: 450 g
